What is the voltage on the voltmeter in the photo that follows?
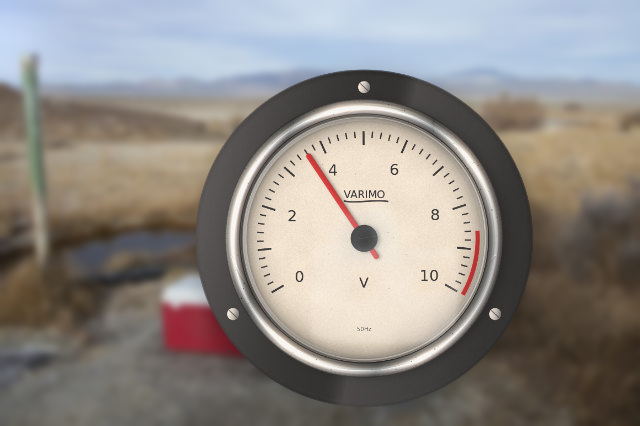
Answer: 3.6 V
